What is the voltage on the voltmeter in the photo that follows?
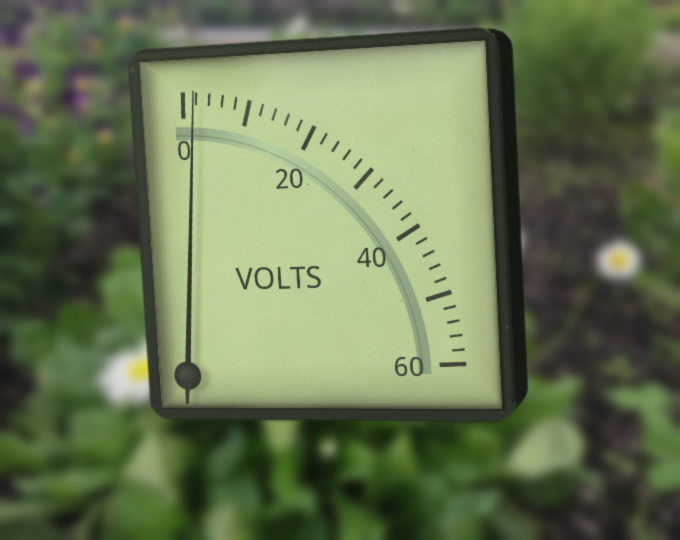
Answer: 2 V
